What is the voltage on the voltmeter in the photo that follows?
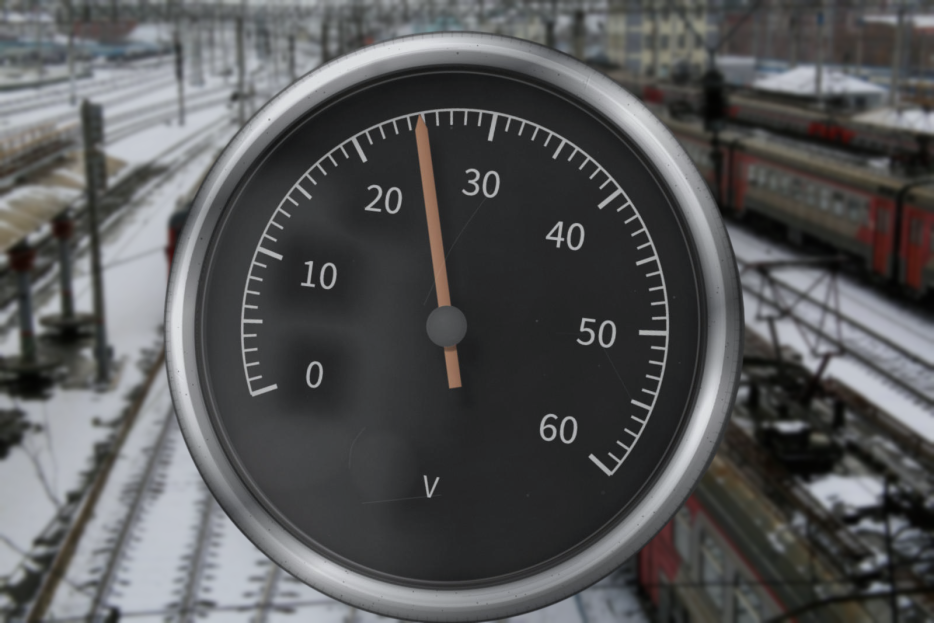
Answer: 25 V
